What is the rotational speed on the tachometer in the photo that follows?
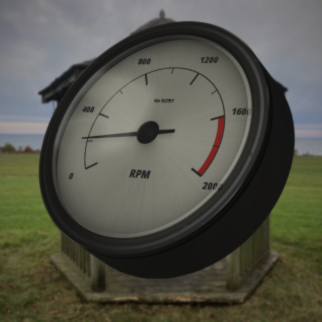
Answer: 200 rpm
